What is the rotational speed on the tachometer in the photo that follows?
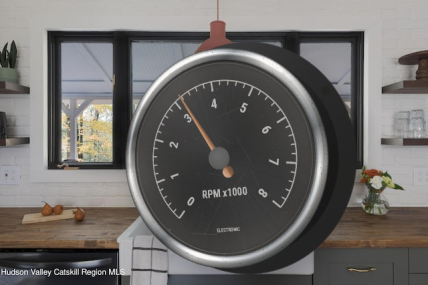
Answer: 3200 rpm
